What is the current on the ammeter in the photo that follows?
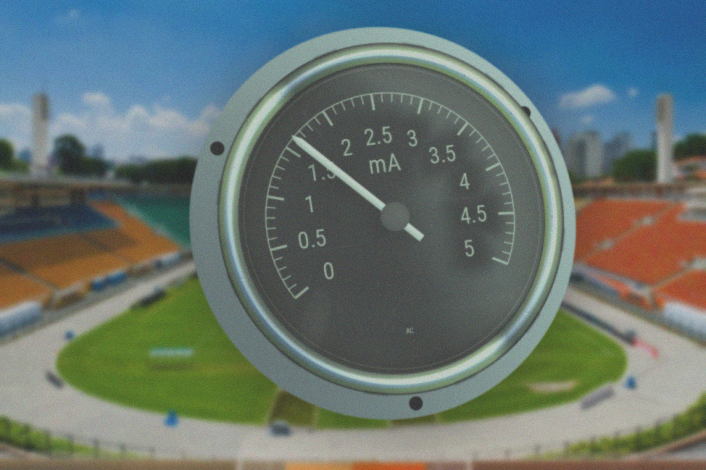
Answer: 1.6 mA
